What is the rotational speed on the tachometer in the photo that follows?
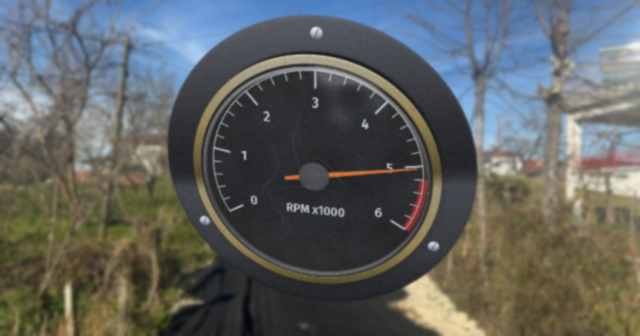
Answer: 5000 rpm
